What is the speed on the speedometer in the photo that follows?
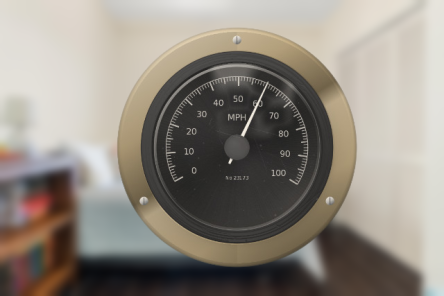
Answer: 60 mph
